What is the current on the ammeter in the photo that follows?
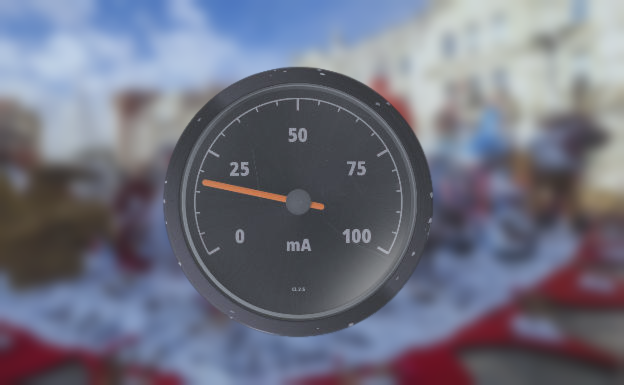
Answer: 17.5 mA
